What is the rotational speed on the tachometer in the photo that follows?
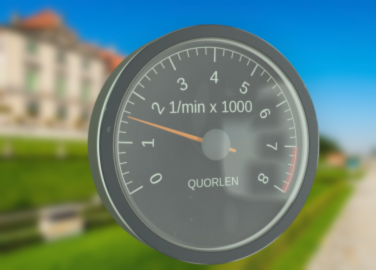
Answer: 1500 rpm
